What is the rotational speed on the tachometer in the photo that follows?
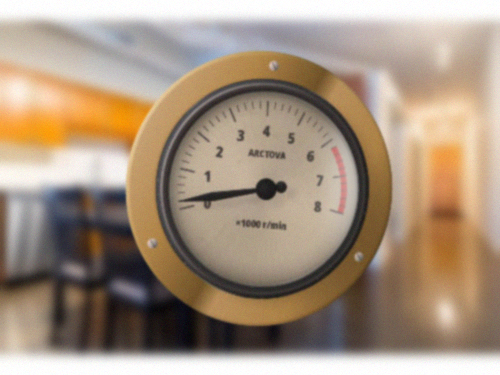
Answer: 200 rpm
